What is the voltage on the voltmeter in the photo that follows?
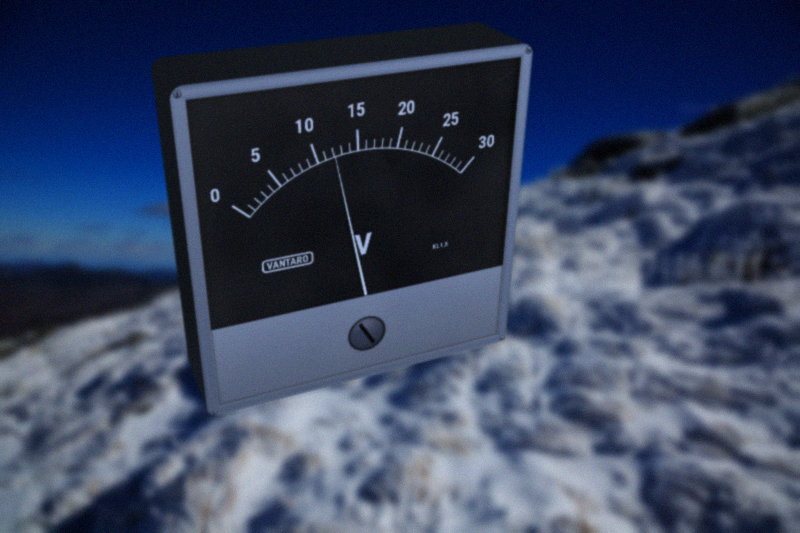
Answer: 12 V
